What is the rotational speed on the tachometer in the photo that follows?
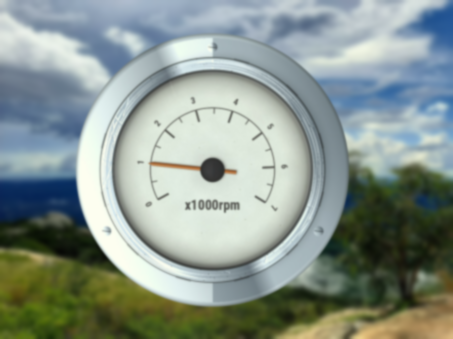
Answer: 1000 rpm
